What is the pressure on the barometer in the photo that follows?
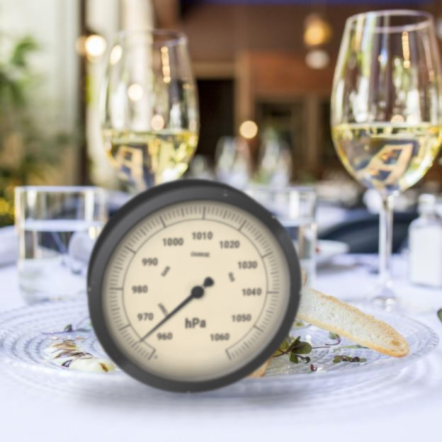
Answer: 965 hPa
